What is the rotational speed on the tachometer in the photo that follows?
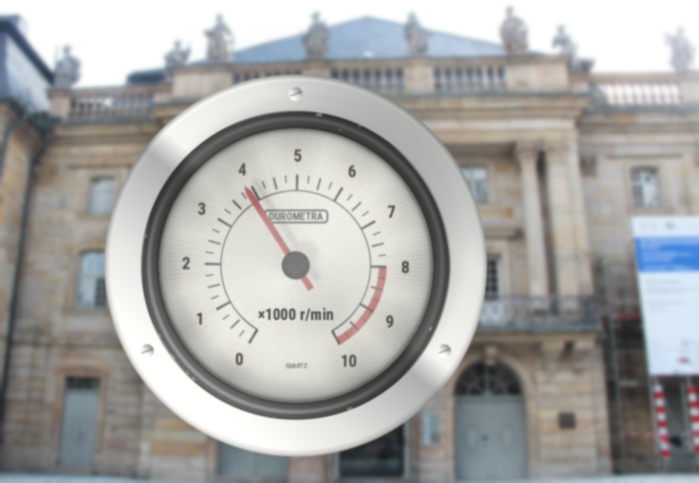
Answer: 3875 rpm
